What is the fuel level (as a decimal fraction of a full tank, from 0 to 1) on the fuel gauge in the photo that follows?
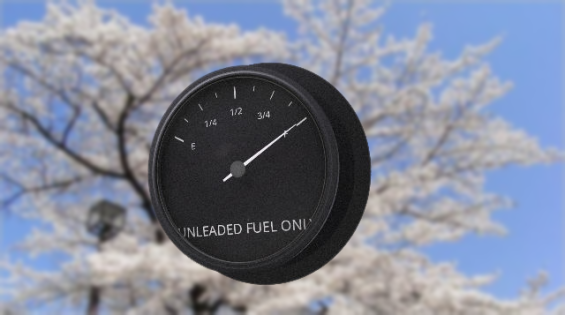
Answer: 1
